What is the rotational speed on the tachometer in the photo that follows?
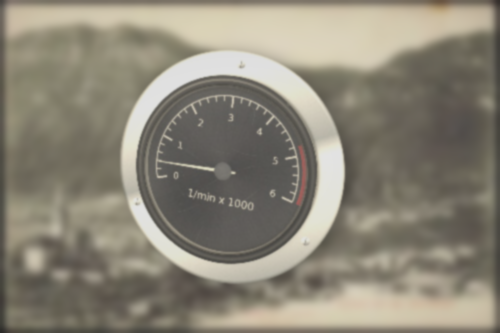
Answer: 400 rpm
